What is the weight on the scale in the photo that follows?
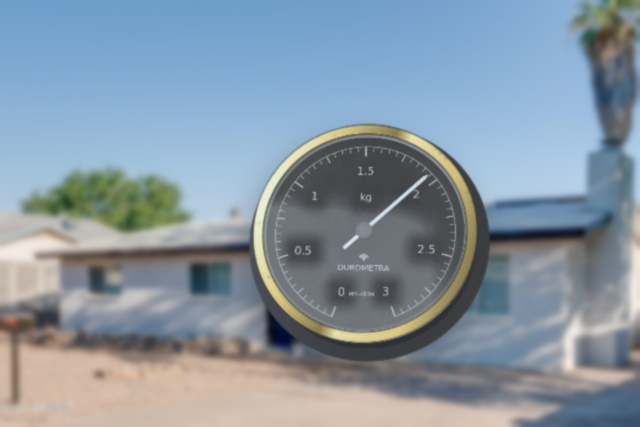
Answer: 1.95 kg
